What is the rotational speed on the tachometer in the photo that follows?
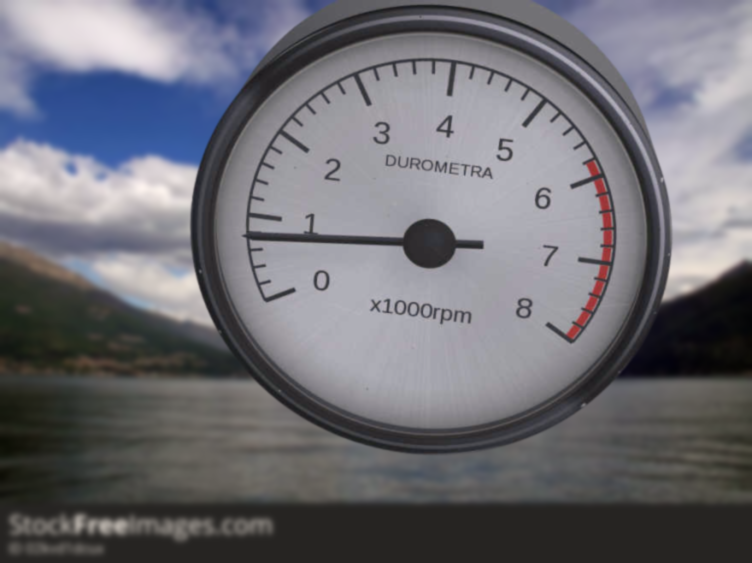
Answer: 800 rpm
